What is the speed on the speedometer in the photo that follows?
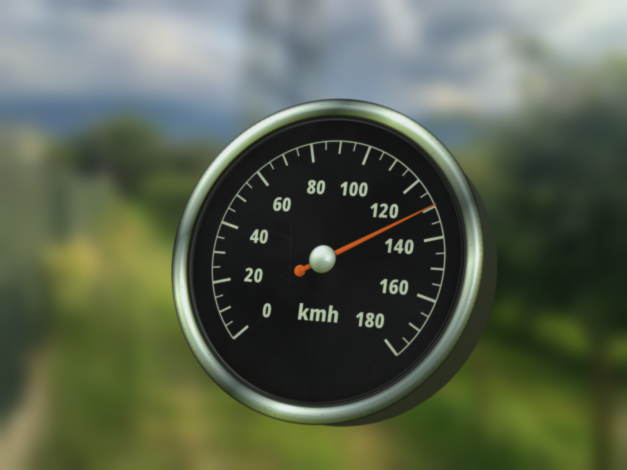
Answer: 130 km/h
